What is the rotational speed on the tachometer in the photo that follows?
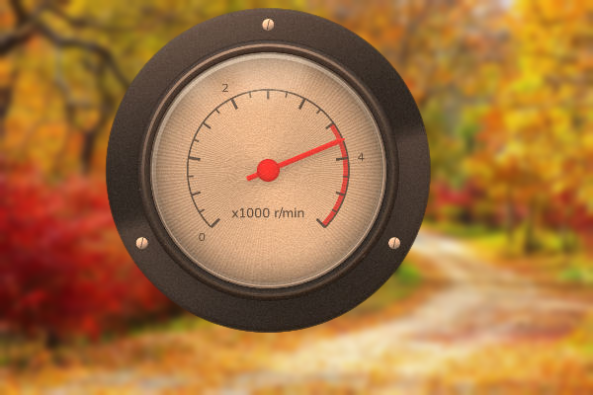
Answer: 3750 rpm
